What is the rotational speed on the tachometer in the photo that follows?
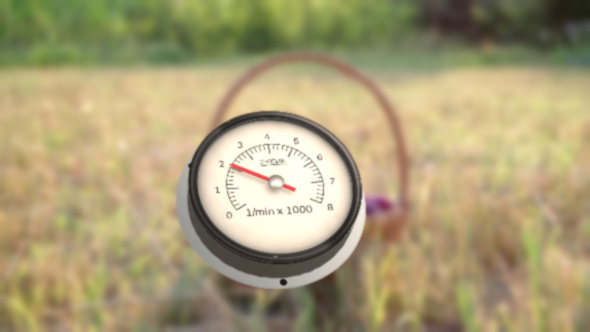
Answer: 2000 rpm
